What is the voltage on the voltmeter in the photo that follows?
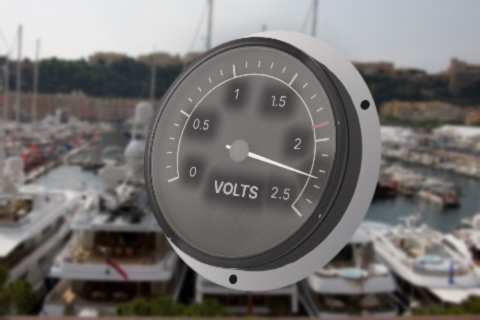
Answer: 2.25 V
